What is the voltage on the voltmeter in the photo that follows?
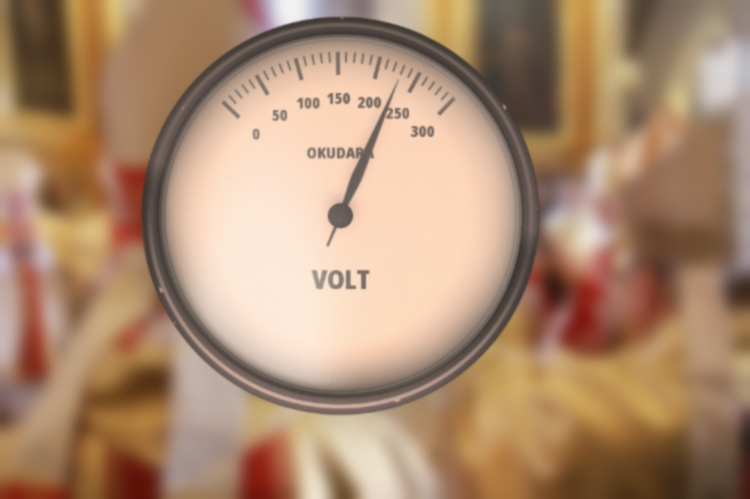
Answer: 230 V
